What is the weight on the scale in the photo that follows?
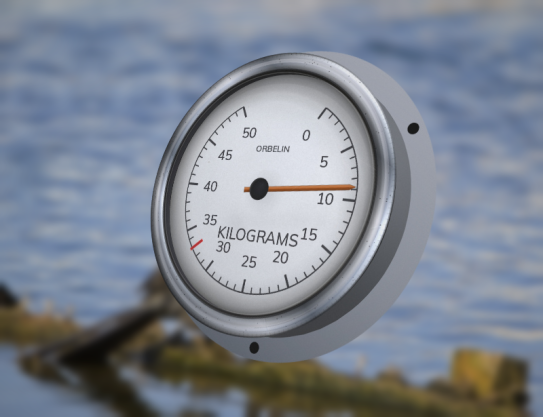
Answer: 9 kg
